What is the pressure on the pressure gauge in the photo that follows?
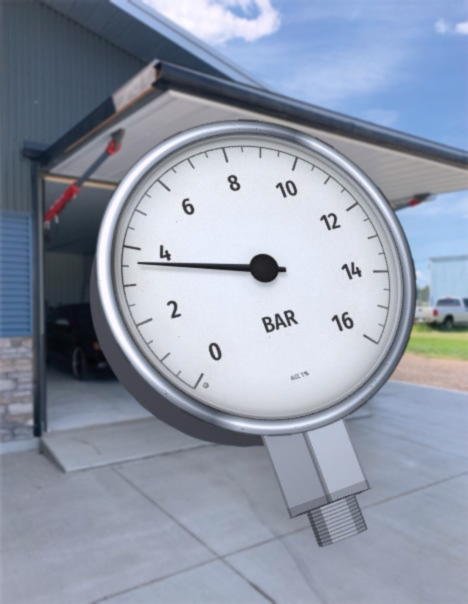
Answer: 3.5 bar
